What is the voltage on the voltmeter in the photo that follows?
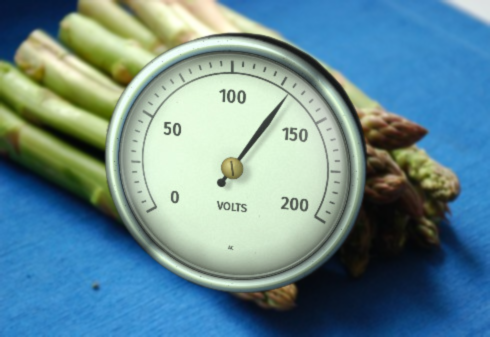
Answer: 130 V
